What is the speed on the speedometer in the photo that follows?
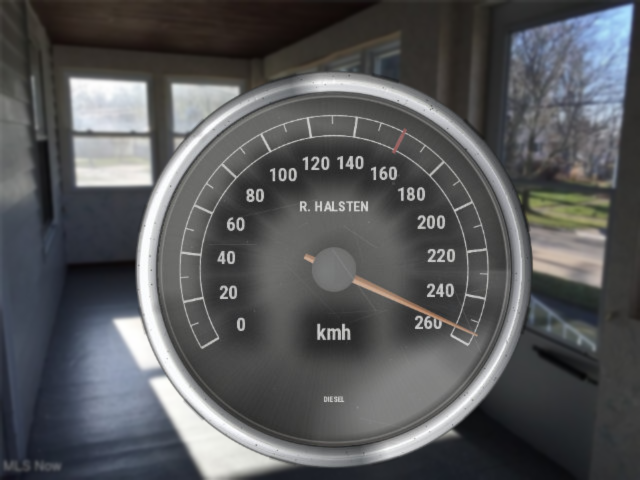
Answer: 255 km/h
